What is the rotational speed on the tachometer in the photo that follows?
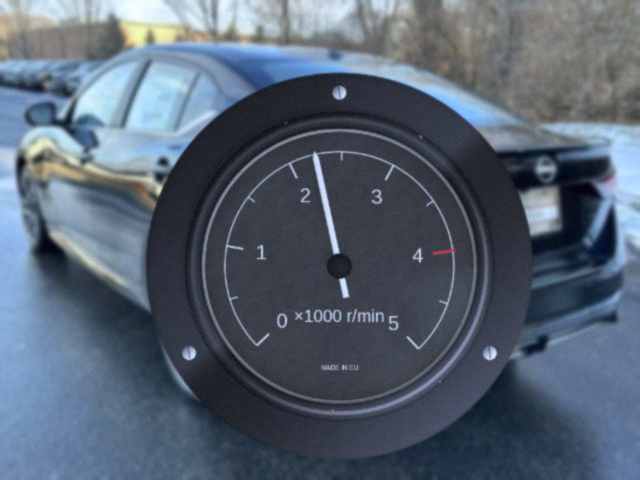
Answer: 2250 rpm
